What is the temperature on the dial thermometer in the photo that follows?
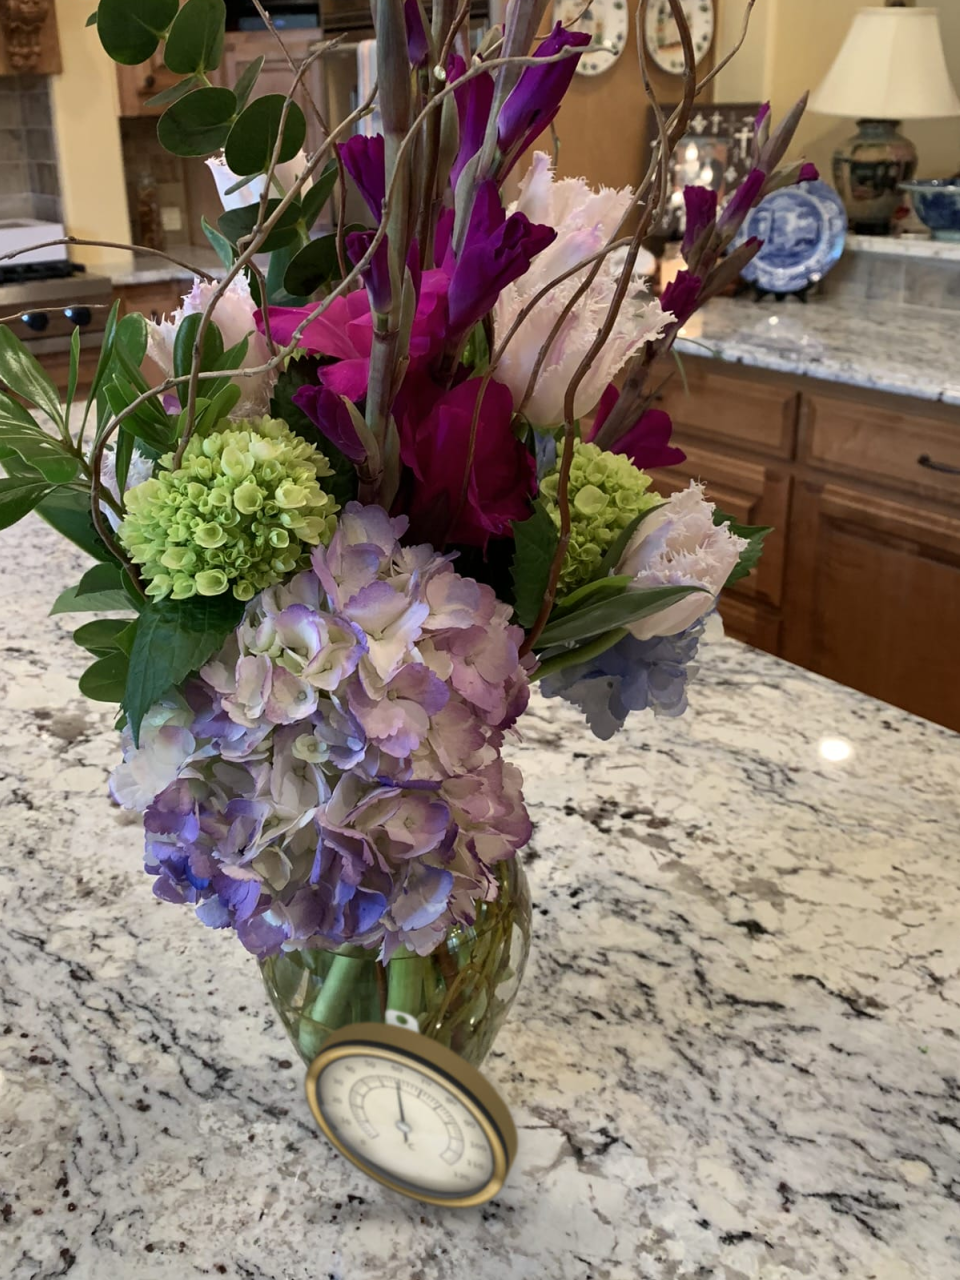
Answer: 60 °C
